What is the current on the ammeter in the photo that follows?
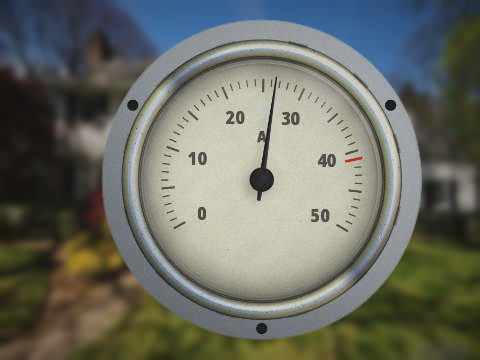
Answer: 26.5 A
